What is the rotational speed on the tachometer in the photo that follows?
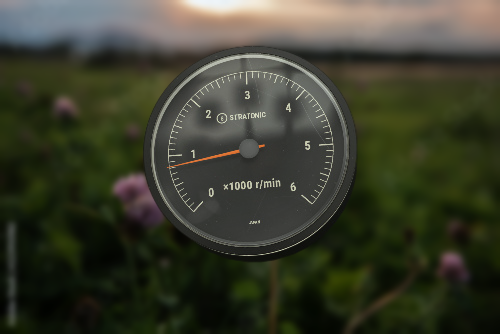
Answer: 800 rpm
